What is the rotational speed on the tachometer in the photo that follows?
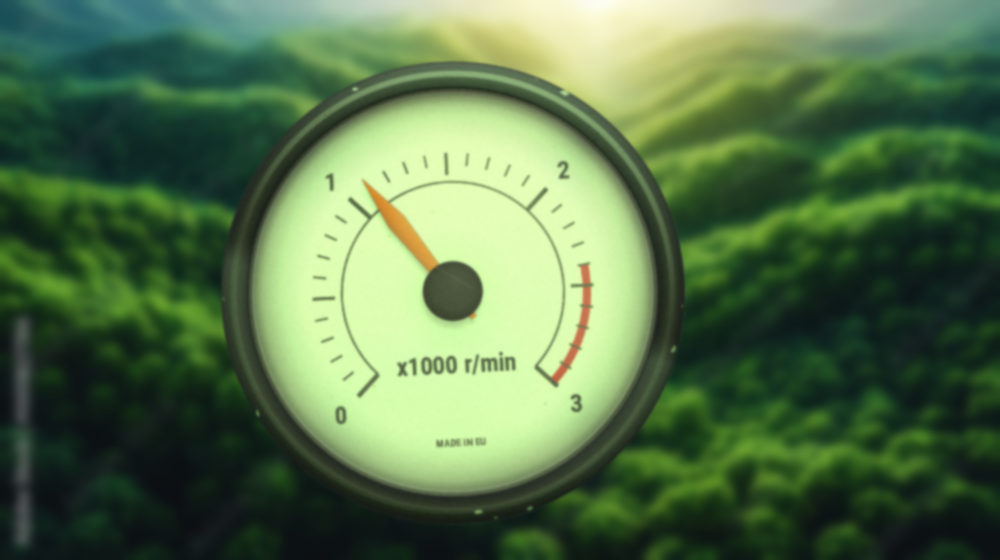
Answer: 1100 rpm
